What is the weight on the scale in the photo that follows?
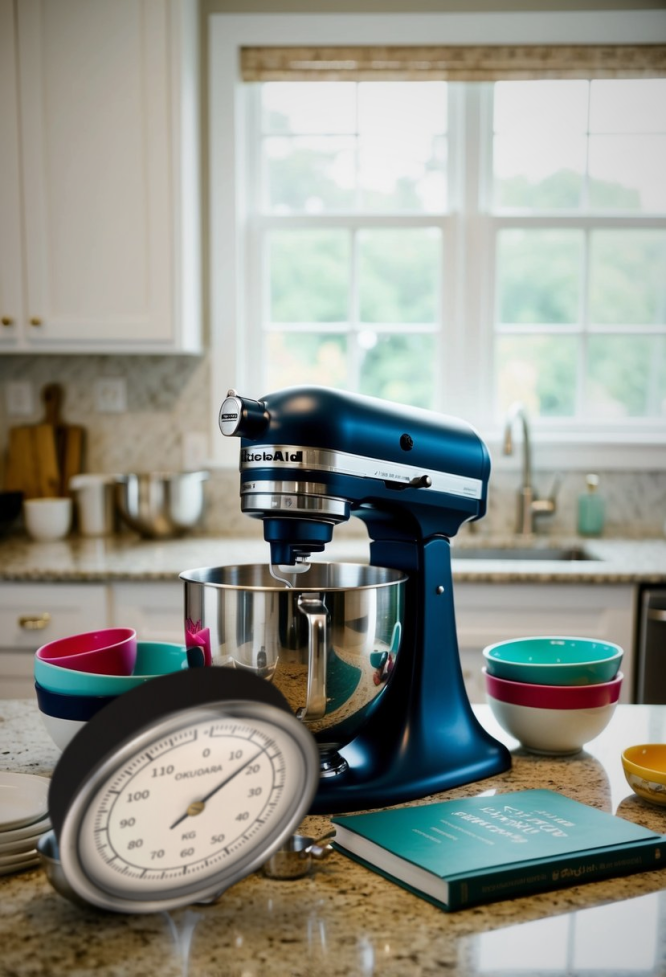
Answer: 15 kg
